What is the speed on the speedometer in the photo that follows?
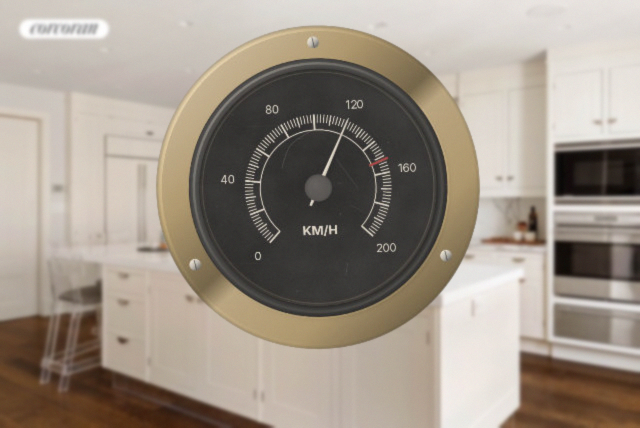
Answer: 120 km/h
